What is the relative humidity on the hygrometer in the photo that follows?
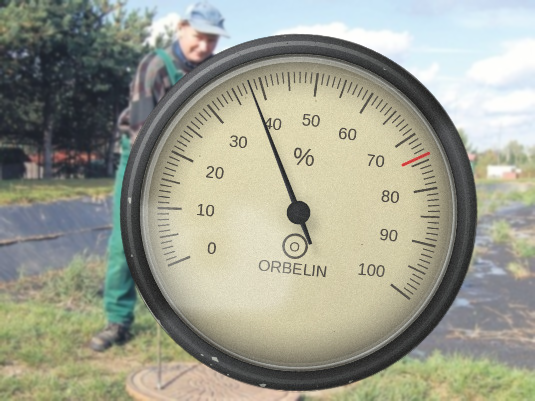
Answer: 38 %
